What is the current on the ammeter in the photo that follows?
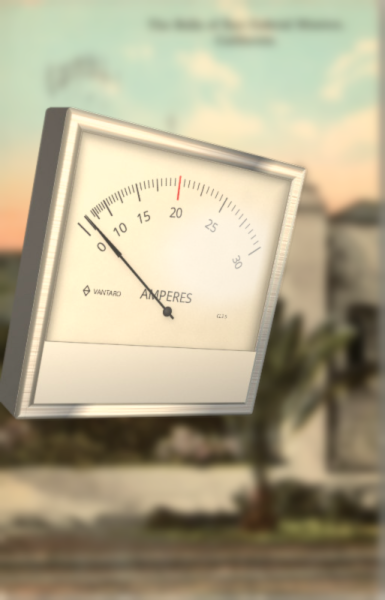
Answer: 5 A
